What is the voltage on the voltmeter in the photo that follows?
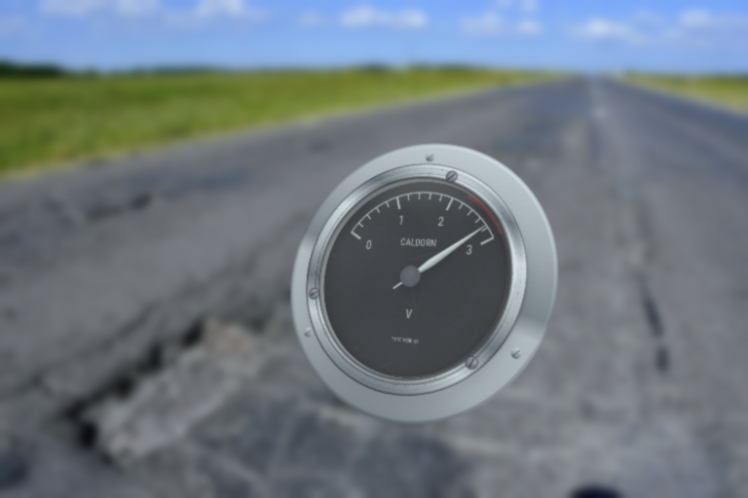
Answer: 2.8 V
